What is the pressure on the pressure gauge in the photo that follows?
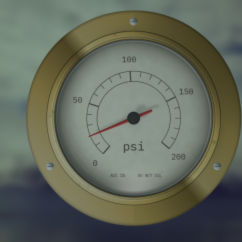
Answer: 20 psi
